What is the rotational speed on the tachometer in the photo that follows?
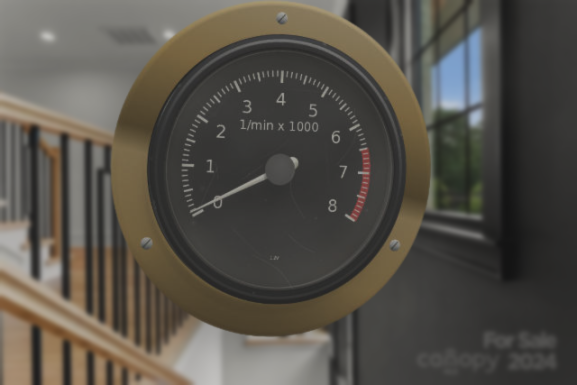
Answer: 100 rpm
